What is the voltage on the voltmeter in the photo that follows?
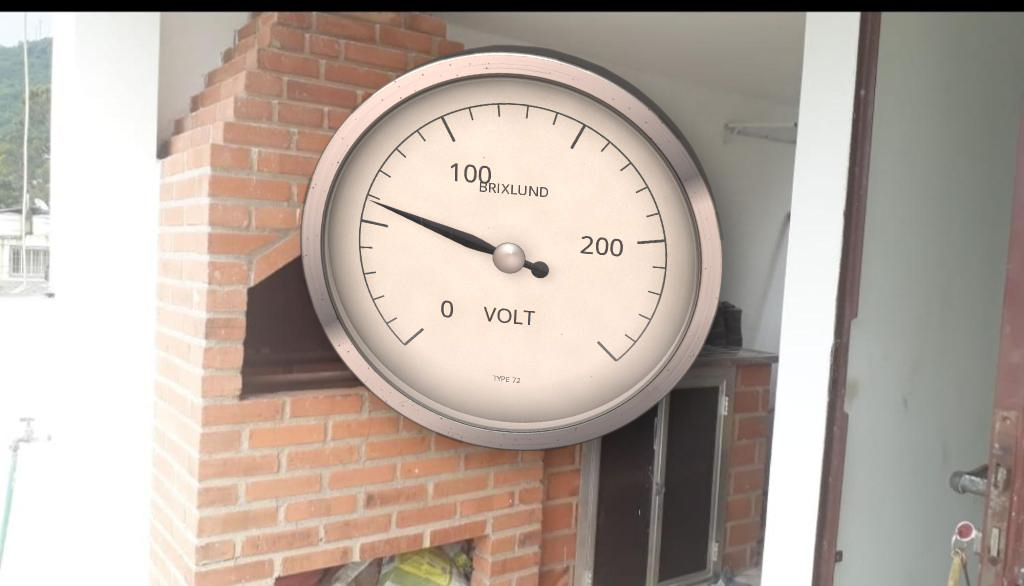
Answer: 60 V
